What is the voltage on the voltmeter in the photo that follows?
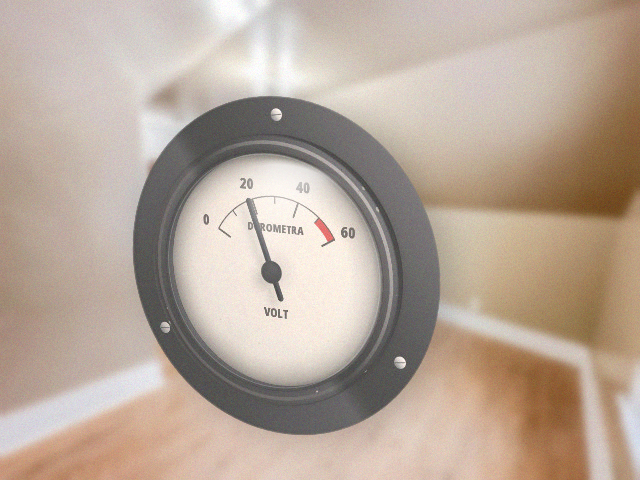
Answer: 20 V
